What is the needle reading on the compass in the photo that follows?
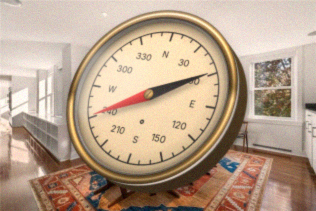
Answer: 240 °
